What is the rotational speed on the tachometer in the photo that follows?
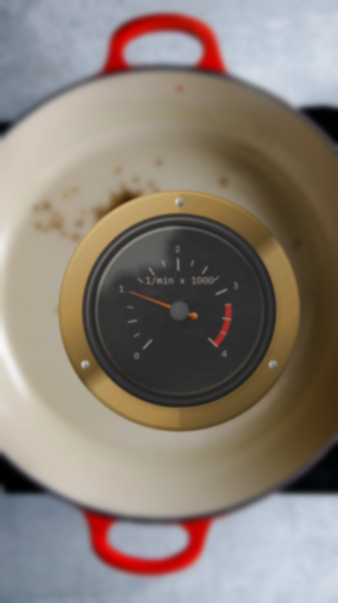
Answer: 1000 rpm
